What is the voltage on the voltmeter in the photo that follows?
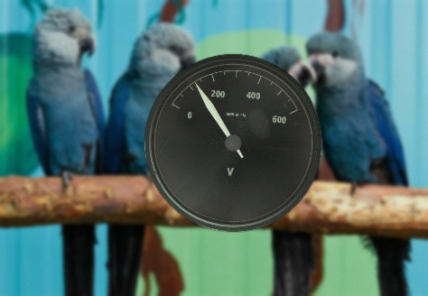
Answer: 125 V
